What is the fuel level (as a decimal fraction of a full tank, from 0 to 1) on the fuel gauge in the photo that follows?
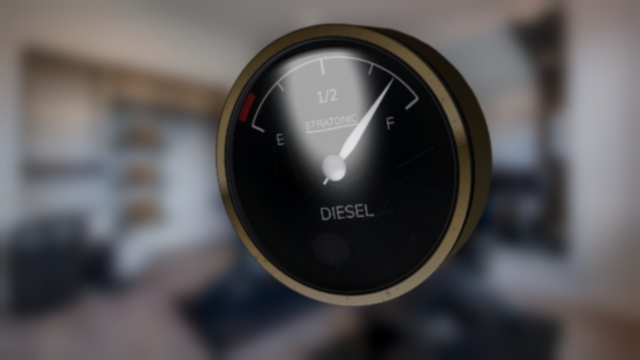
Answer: 0.875
